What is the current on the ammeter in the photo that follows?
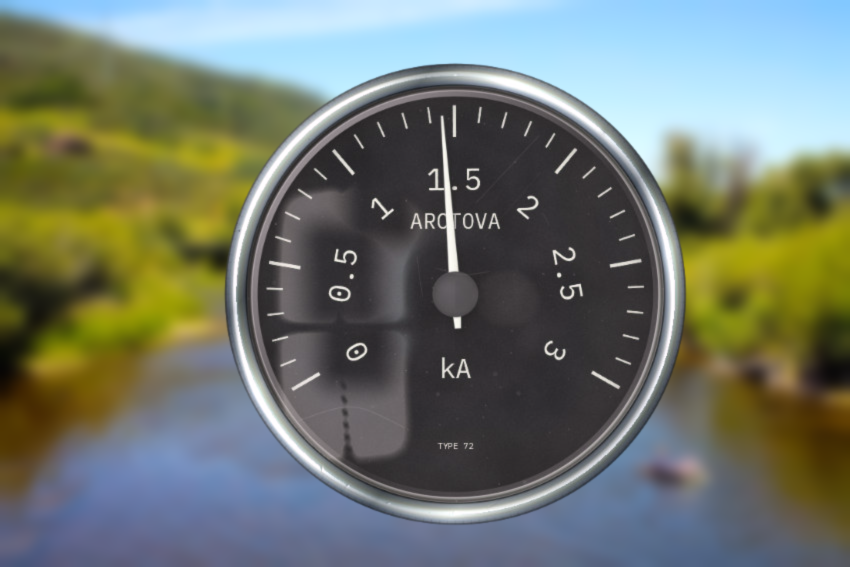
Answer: 1.45 kA
